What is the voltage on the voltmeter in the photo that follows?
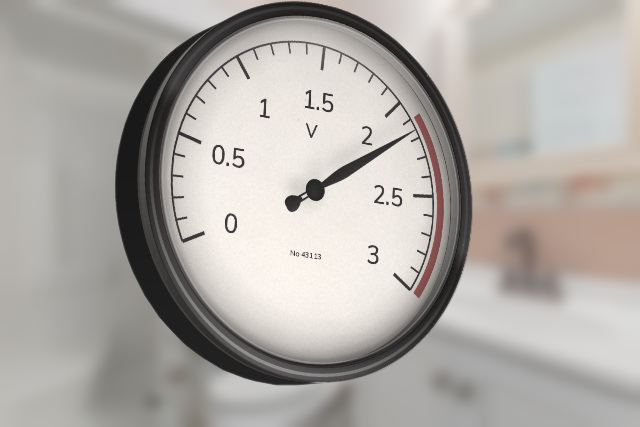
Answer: 2.15 V
